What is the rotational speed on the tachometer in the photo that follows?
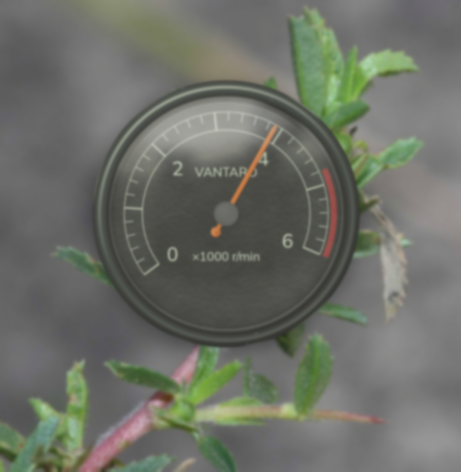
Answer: 3900 rpm
